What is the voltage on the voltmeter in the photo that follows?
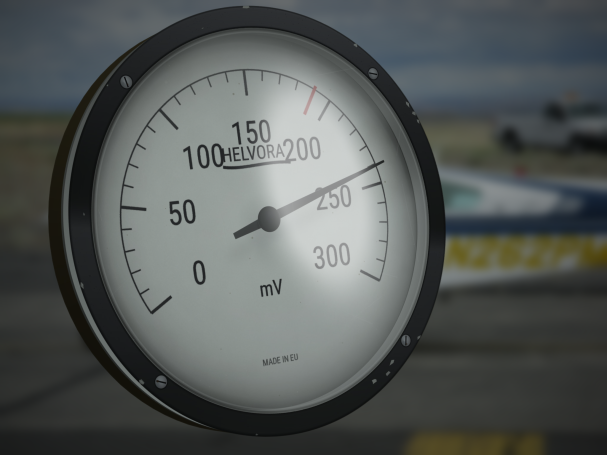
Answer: 240 mV
